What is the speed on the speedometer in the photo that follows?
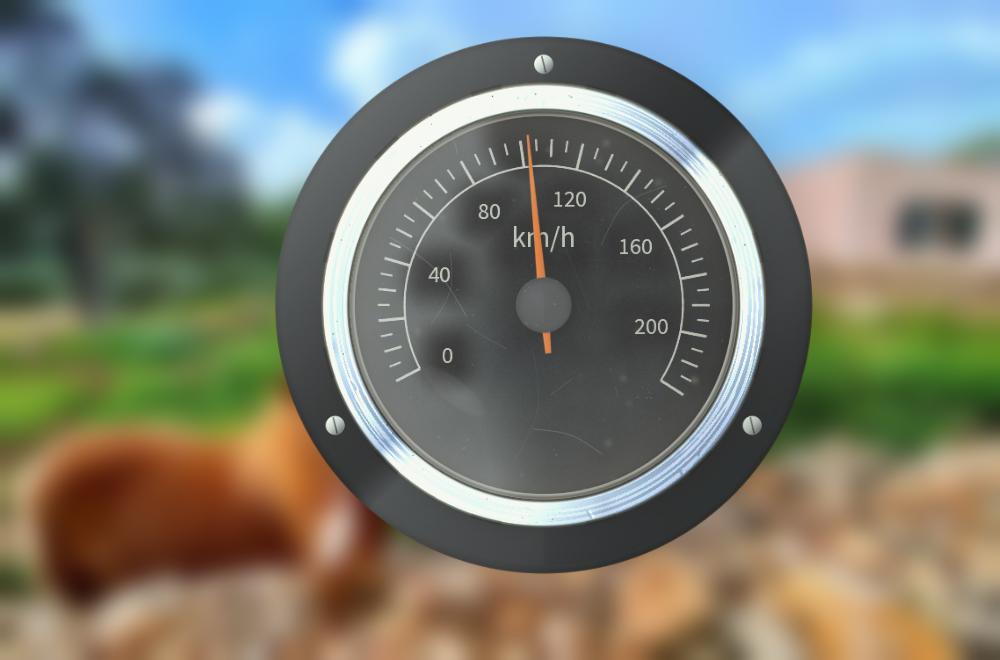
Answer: 102.5 km/h
